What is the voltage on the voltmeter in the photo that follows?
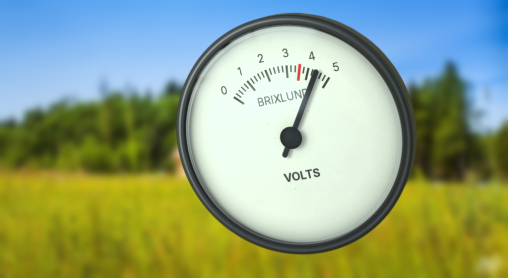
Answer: 4.4 V
